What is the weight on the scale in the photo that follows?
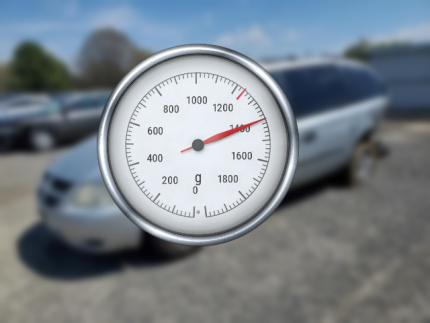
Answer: 1400 g
